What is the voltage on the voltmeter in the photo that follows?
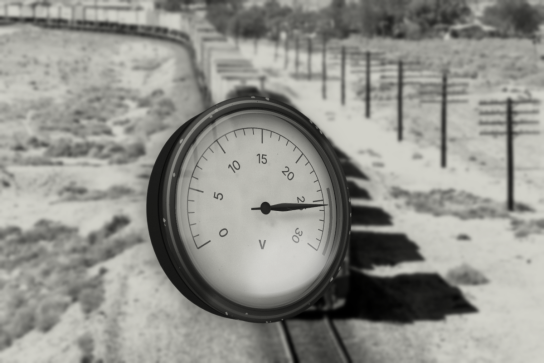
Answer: 25.5 V
